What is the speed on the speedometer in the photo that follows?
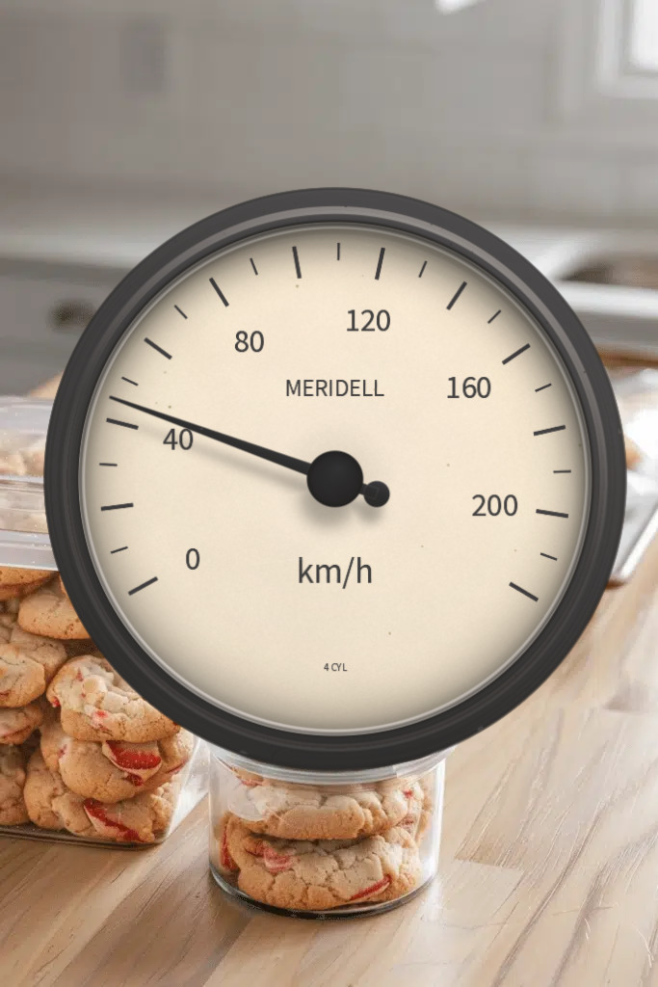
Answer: 45 km/h
